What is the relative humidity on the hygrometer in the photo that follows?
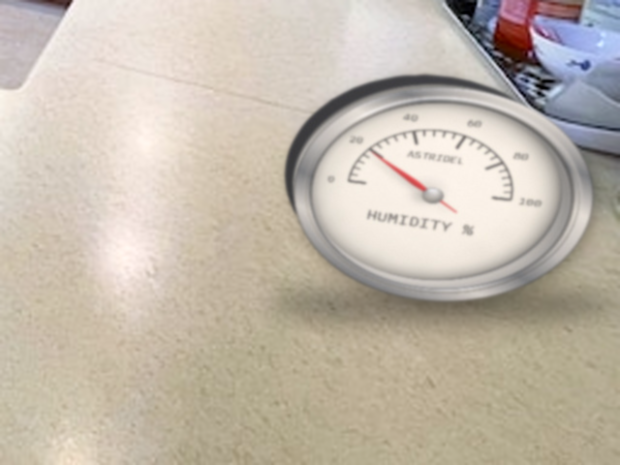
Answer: 20 %
